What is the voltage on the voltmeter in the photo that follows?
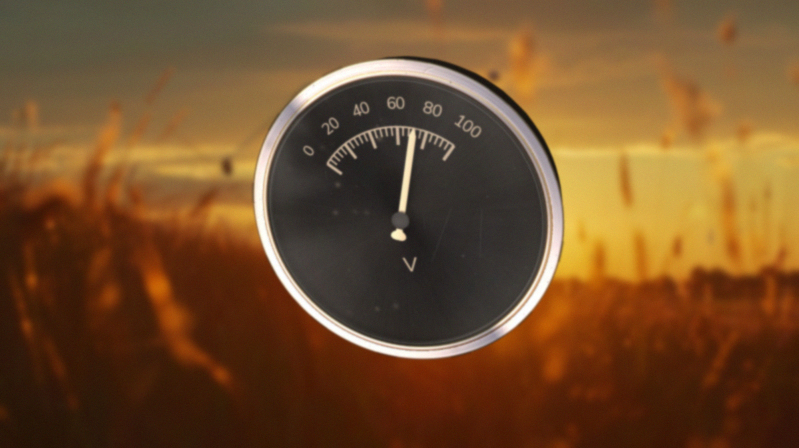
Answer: 72 V
